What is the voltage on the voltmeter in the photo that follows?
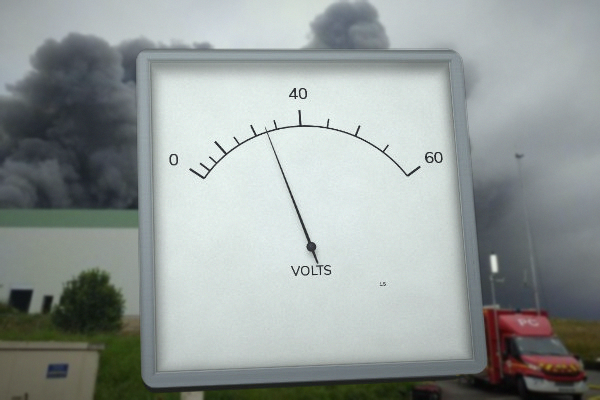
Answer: 32.5 V
